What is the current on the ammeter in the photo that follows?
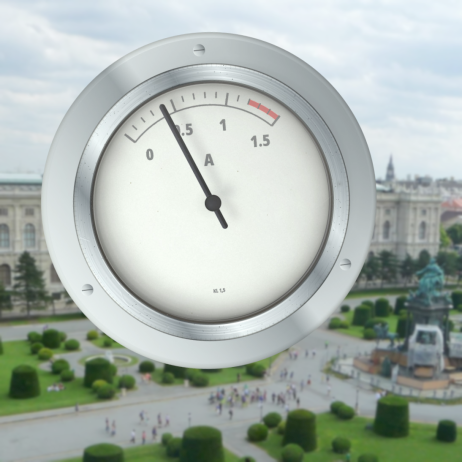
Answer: 0.4 A
